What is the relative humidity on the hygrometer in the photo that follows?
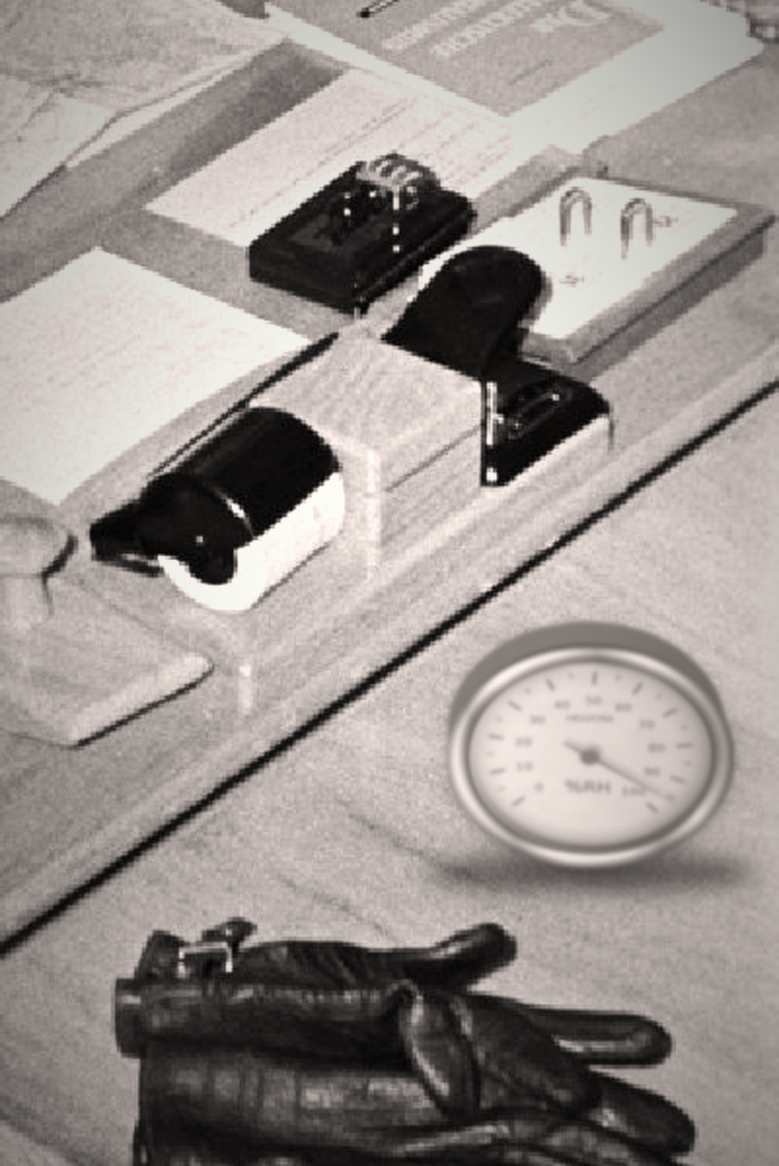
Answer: 95 %
